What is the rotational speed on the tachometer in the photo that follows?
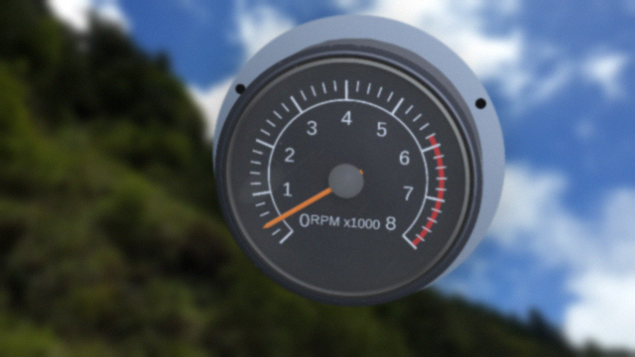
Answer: 400 rpm
